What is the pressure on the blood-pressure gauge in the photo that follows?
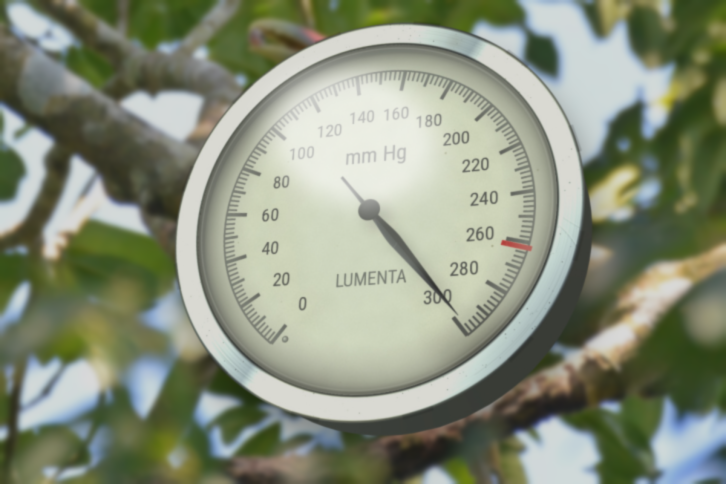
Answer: 298 mmHg
